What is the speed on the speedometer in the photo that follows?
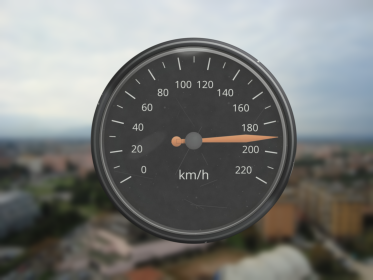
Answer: 190 km/h
